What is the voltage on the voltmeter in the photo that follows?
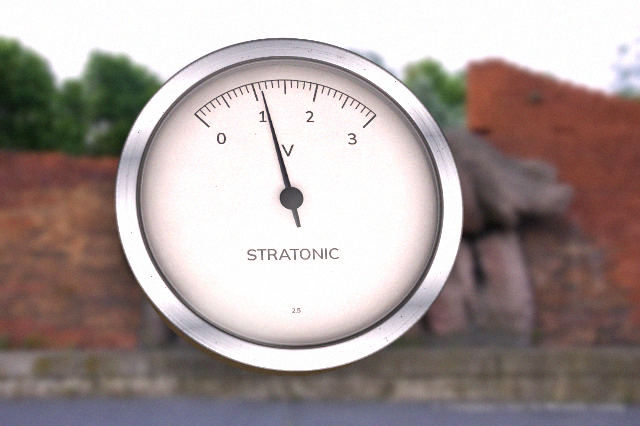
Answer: 1.1 V
